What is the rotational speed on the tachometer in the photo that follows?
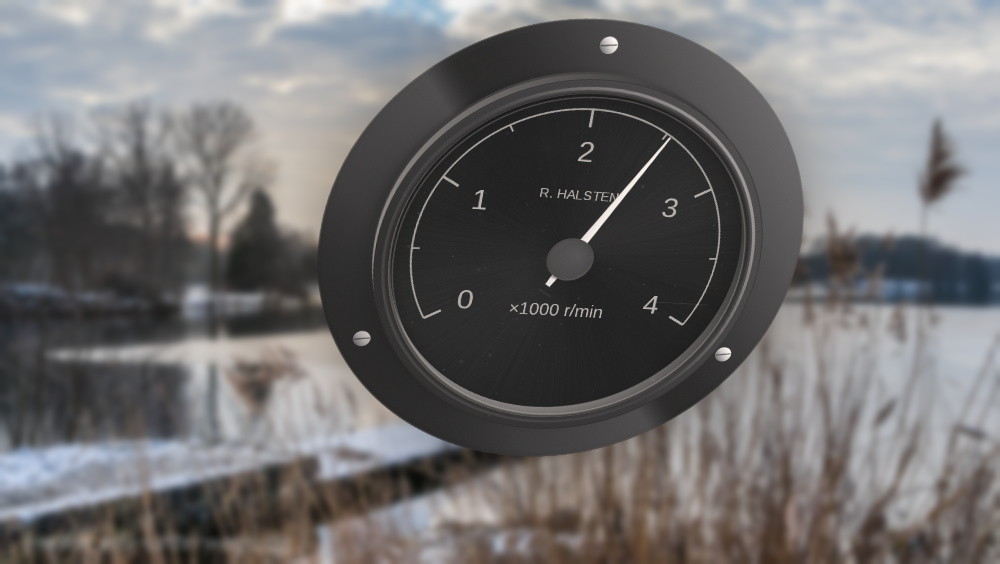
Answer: 2500 rpm
